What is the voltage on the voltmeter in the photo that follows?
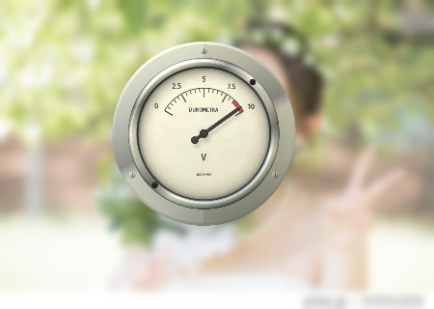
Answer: 9.5 V
